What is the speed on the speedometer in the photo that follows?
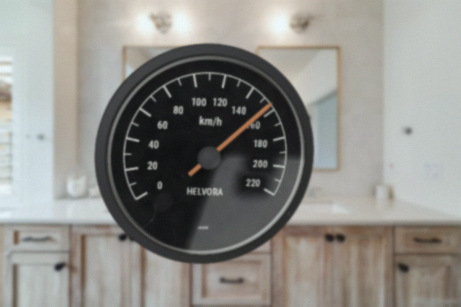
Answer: 155 km/h
